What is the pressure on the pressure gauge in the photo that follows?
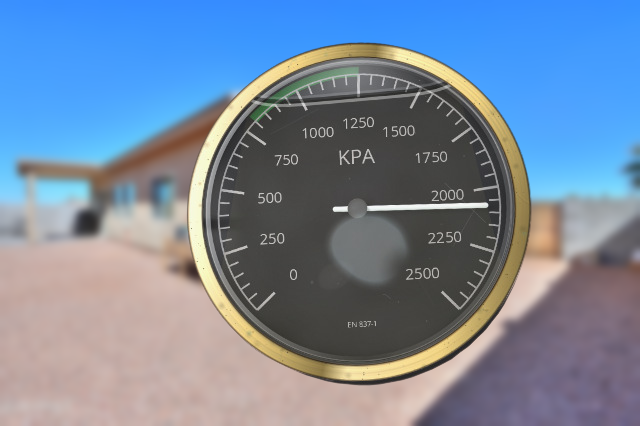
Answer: 2075 kPa
